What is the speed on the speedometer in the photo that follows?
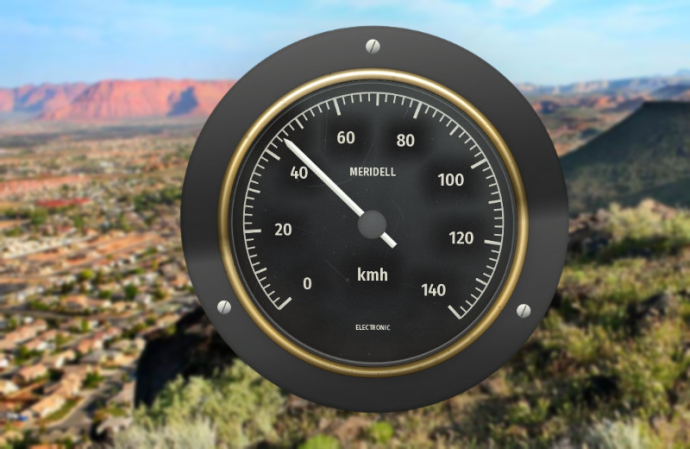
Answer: 45 km/h
